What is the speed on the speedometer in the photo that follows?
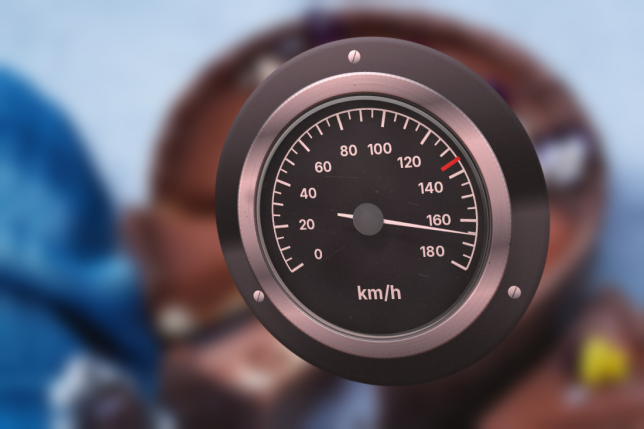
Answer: 165 km/h
